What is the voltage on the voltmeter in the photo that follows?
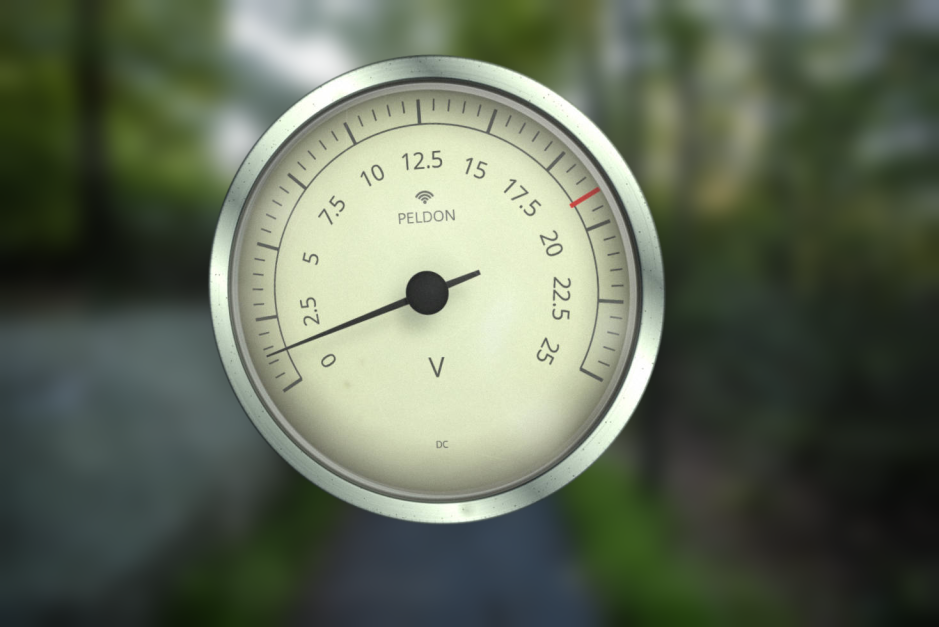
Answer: 1.25 V
